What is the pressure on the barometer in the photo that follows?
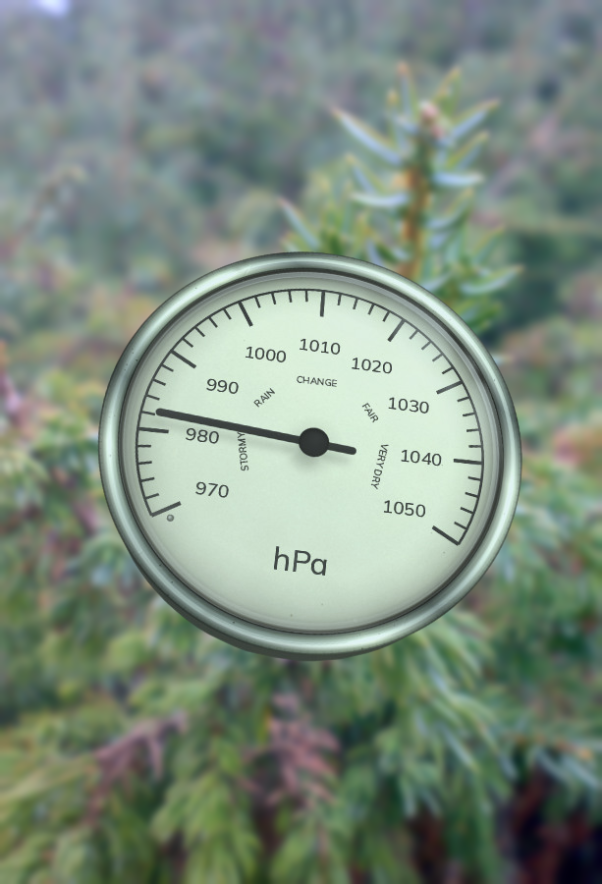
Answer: 982 hPa
